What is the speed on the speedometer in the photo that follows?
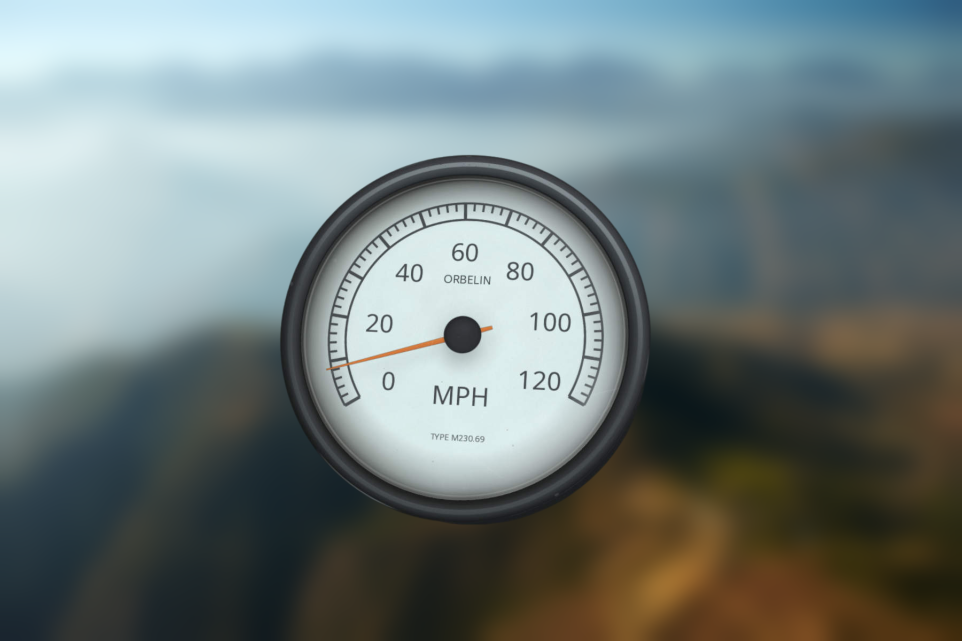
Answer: 8 mph
